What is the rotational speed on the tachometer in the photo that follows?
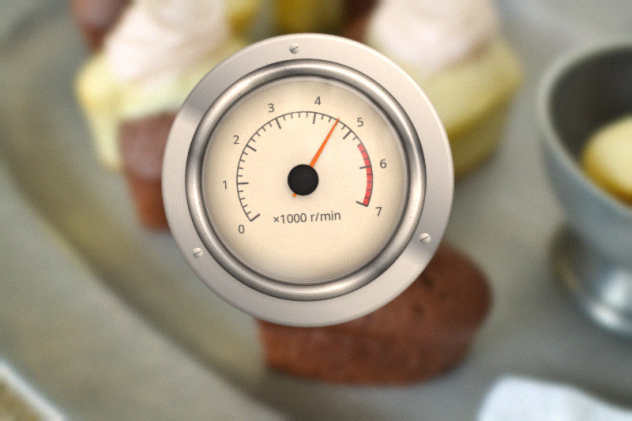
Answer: 4600 rpm
